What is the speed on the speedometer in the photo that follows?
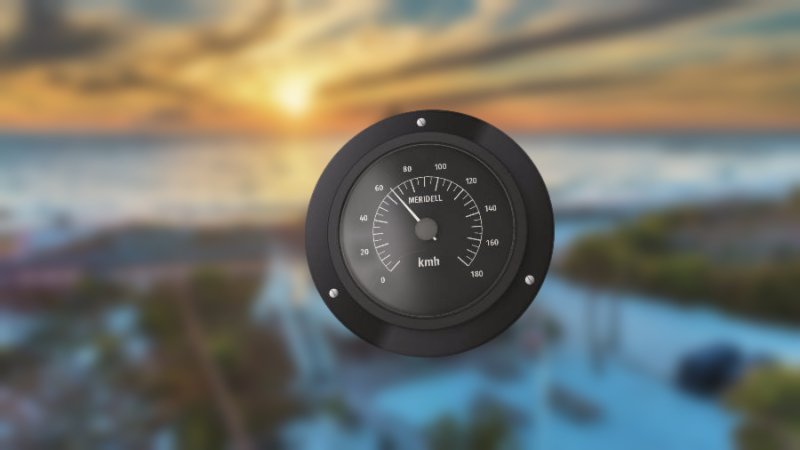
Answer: 65 km/h
